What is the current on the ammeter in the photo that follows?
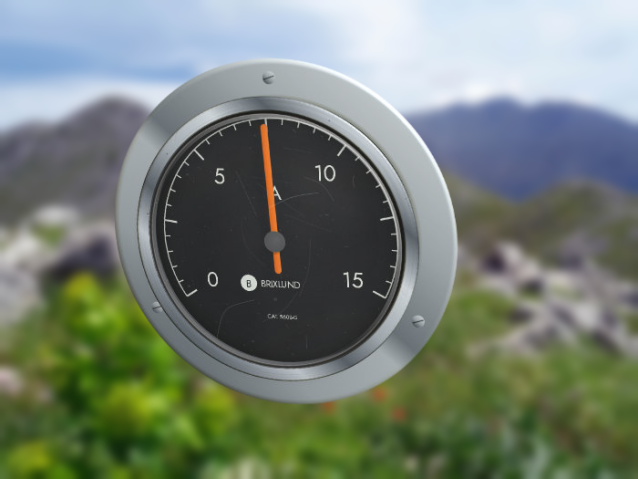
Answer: 7.5 A
